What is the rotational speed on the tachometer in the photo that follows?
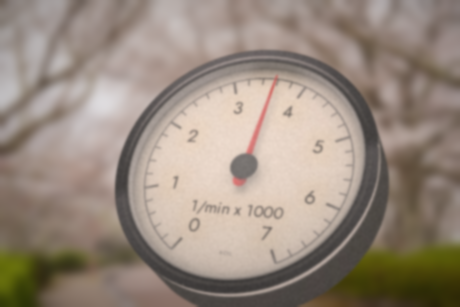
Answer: 3600 rpm
